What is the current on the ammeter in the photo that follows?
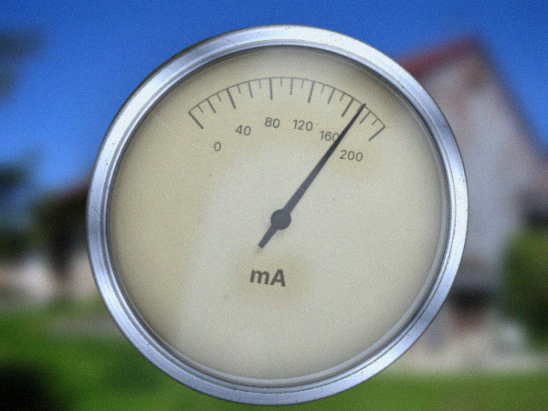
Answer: 170 mA
